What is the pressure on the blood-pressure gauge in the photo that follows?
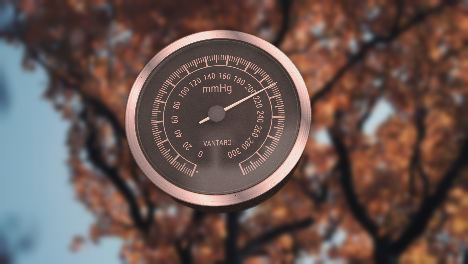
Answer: 210 mmHg
